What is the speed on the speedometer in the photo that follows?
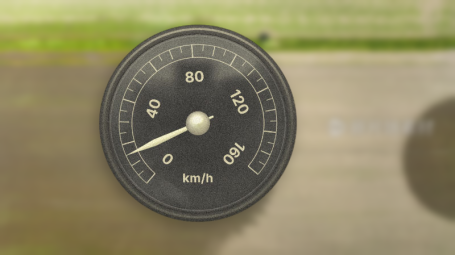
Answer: 15 km/h
